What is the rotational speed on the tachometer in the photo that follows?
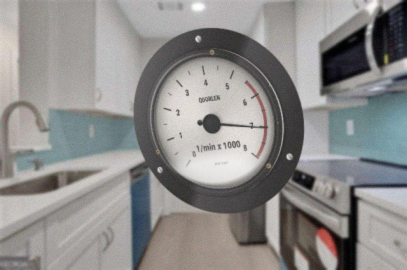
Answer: 7000 rpm
